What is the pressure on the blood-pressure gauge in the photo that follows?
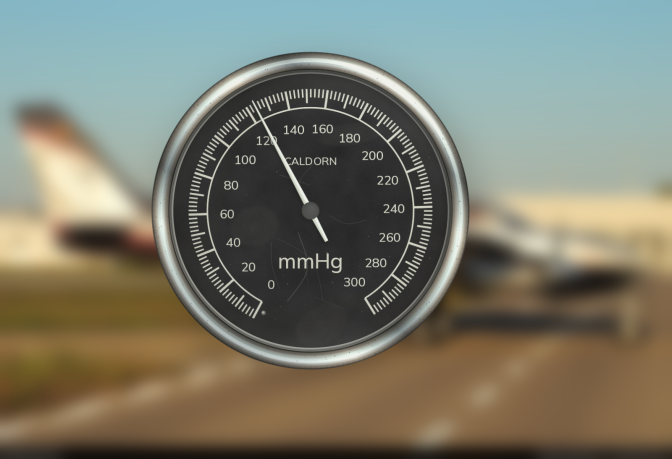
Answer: 124 mmHg
